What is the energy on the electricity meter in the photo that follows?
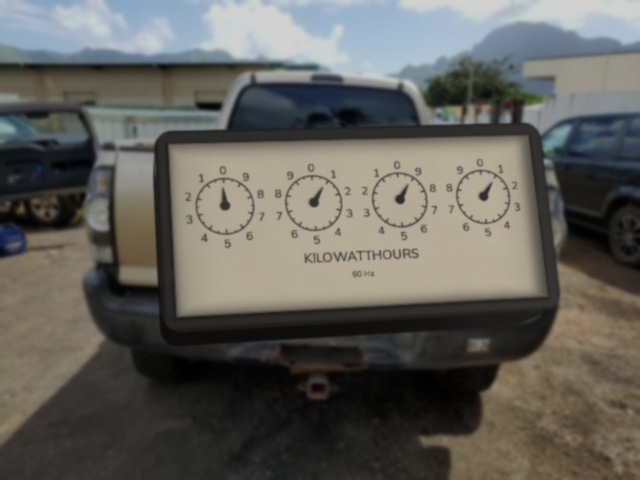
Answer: 91 kWh
